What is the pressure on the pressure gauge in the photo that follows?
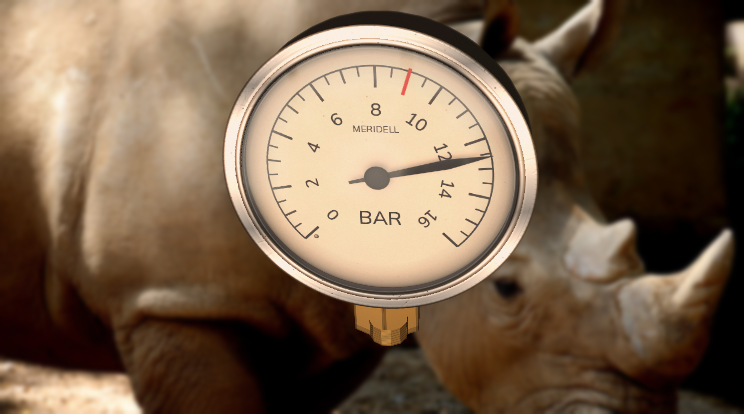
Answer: 12.5 bar
